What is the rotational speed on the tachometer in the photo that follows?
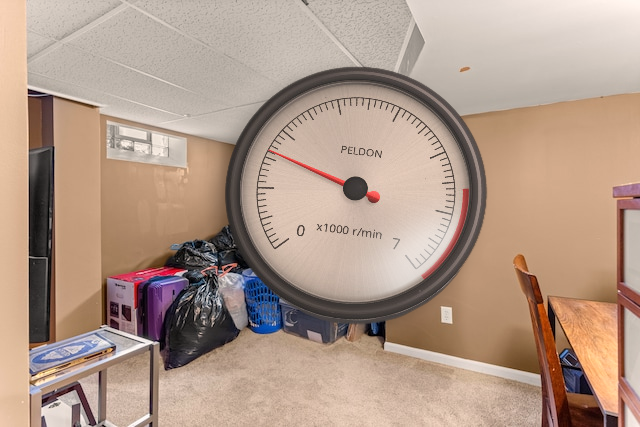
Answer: 1600 rpm
